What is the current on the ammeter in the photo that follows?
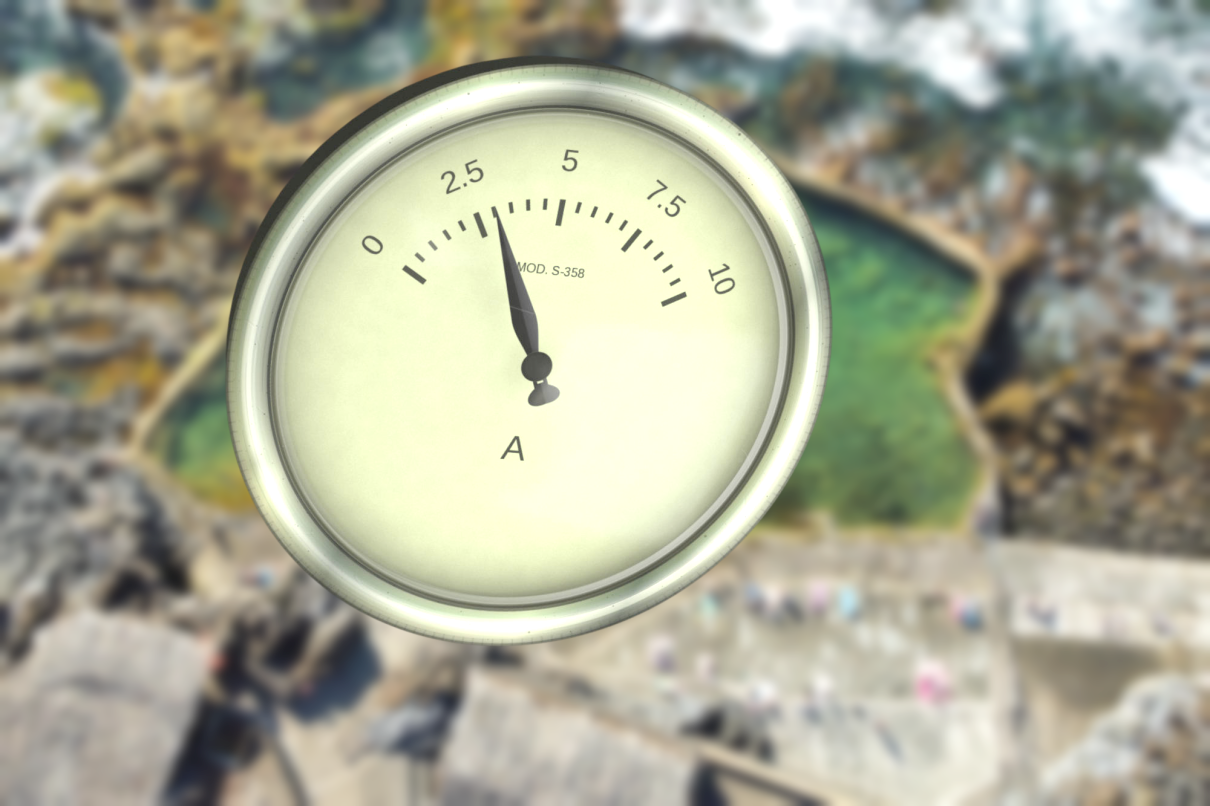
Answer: 3 A
